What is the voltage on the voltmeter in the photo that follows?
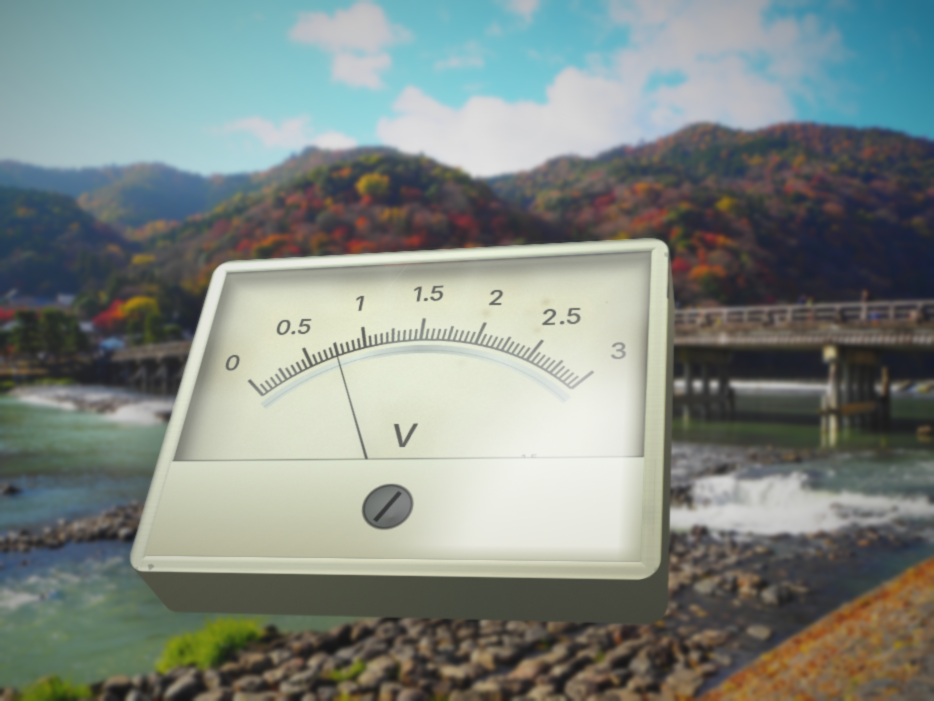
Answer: 0.75 V
